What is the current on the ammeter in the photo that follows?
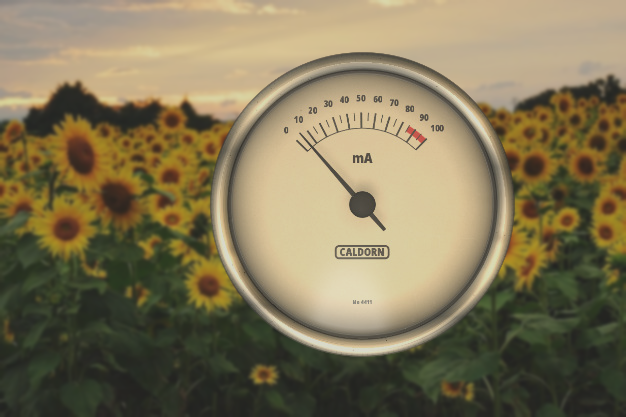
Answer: 5 mA
